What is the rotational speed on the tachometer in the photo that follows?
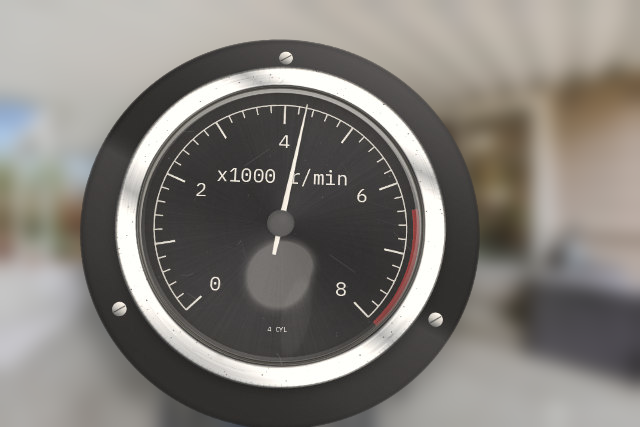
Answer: 4300 rpm
